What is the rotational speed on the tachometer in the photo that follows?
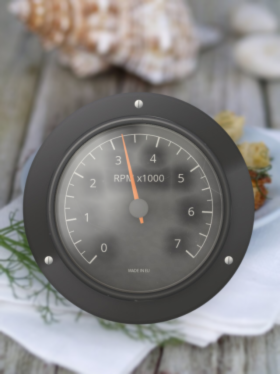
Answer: 3250 rpm
